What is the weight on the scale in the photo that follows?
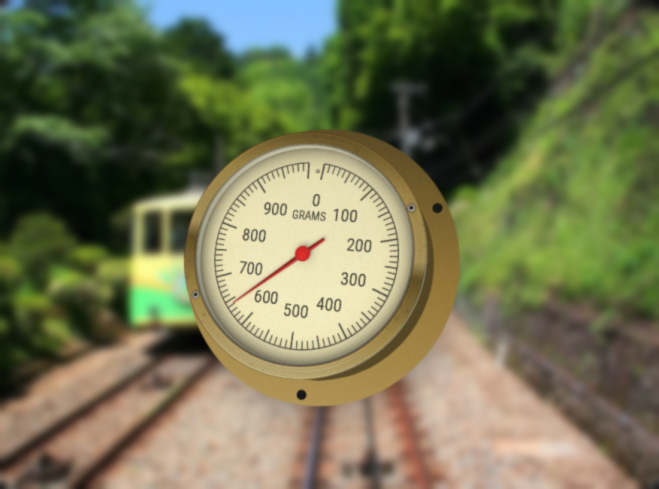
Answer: 640 g
